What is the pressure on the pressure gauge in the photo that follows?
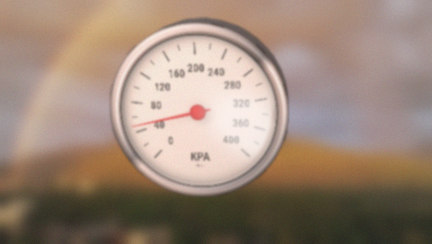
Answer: 50 kPa
